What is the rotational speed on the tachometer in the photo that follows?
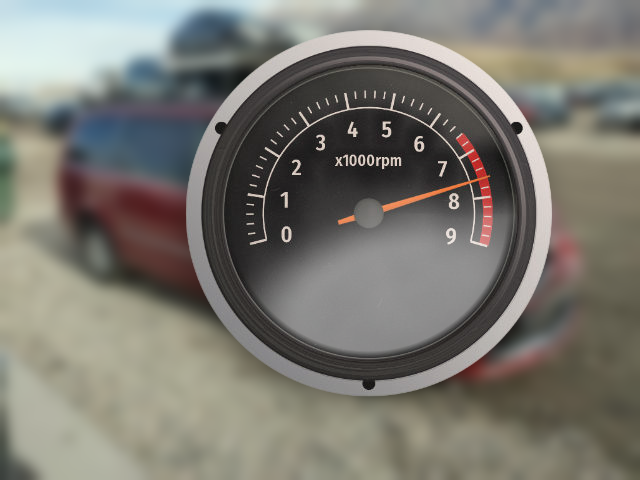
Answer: 7600 rpm
